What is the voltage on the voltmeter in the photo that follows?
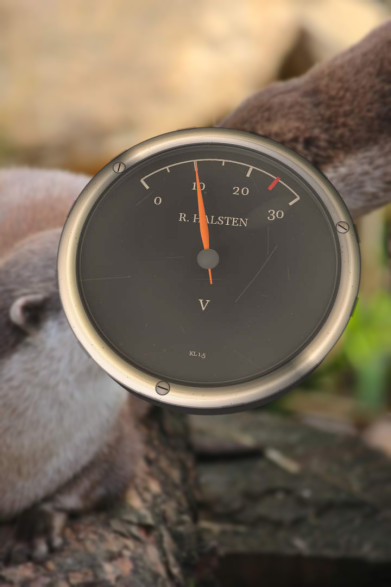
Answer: 10 V
